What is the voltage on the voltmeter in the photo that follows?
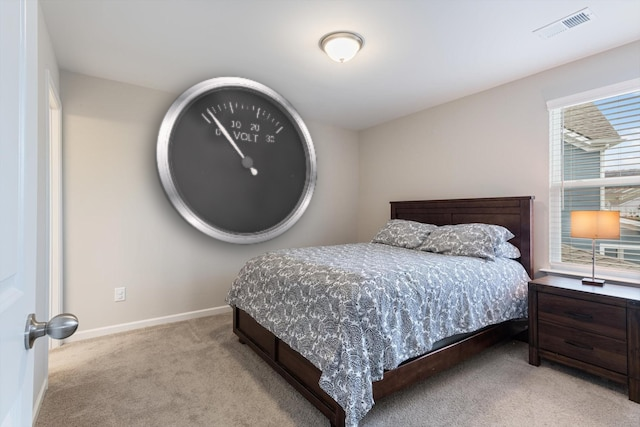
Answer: 2 V
